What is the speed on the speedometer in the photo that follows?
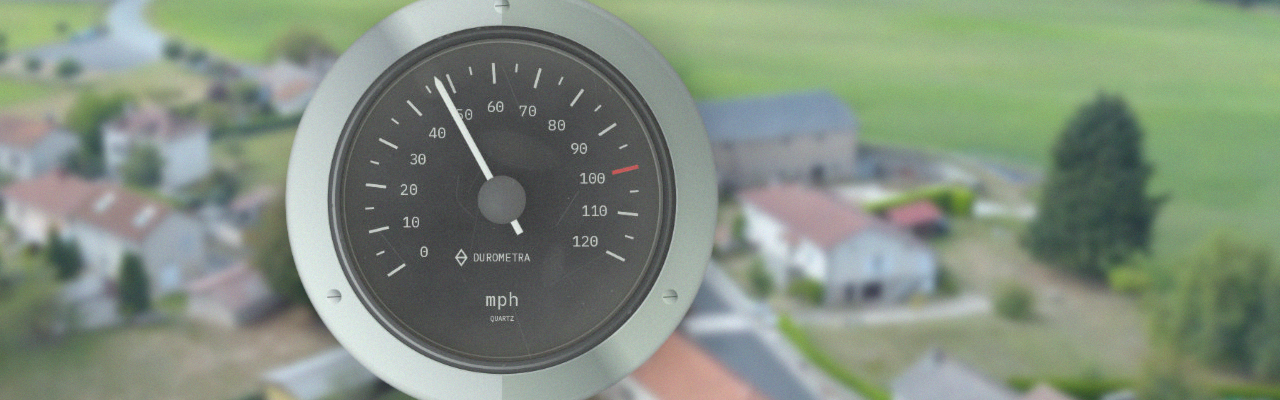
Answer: 47.5 mph
